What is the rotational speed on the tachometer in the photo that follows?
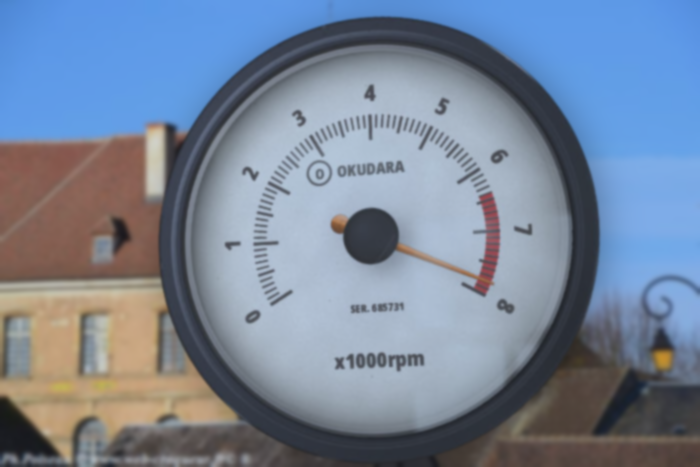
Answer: 7800 rpm
